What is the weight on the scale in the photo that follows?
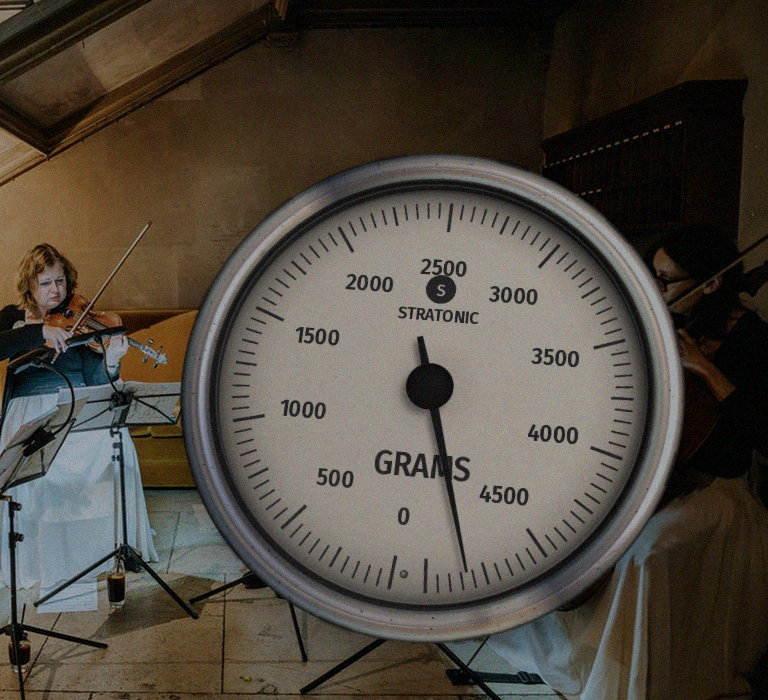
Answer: 4825 g
